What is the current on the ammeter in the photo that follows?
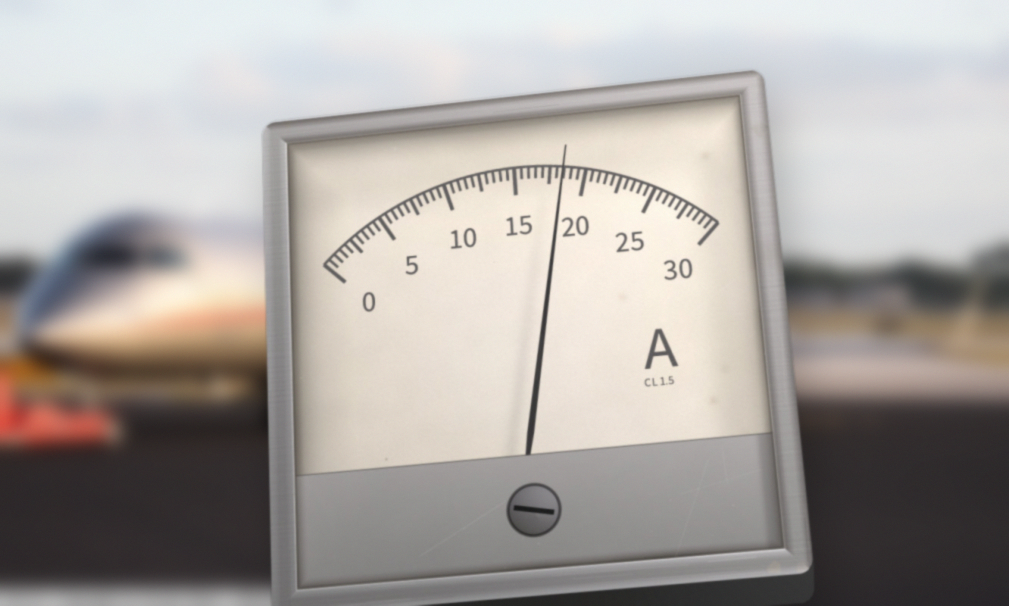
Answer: 18.5 A
